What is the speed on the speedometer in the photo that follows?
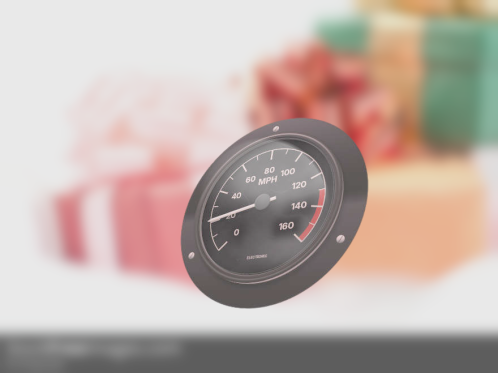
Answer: 20 mph
